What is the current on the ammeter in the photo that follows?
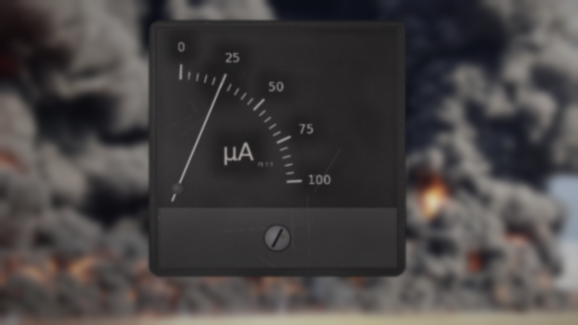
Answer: 25 µA
